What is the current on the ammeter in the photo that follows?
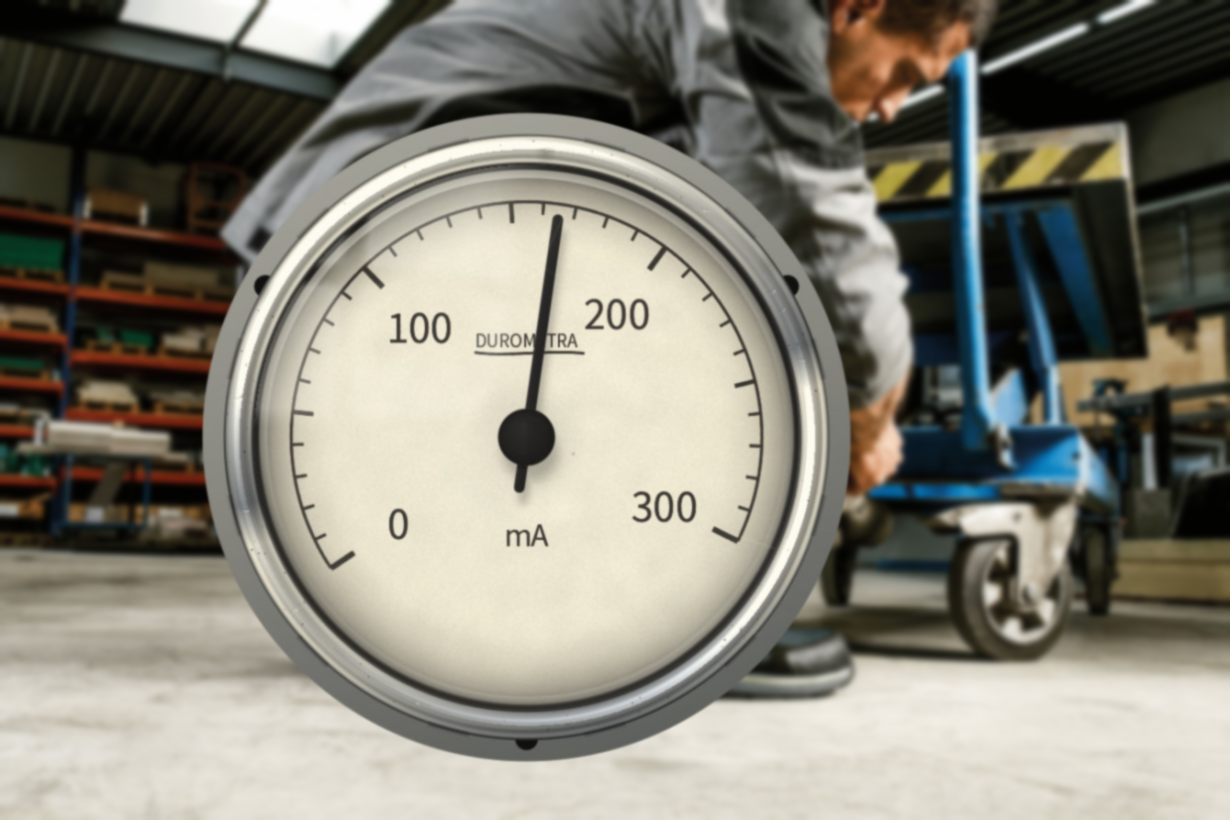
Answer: 165 mA
